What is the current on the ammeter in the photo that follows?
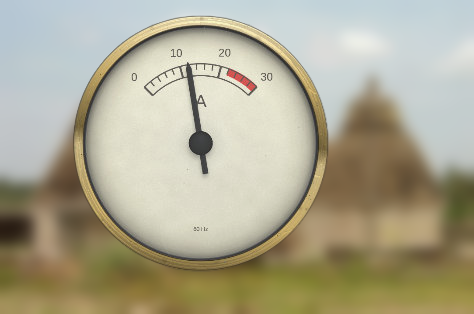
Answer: 12 A
